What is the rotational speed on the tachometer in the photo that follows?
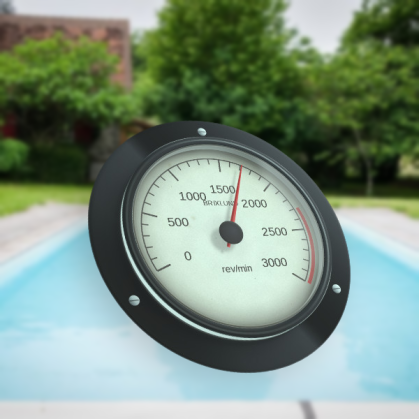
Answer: 1700 rpm
